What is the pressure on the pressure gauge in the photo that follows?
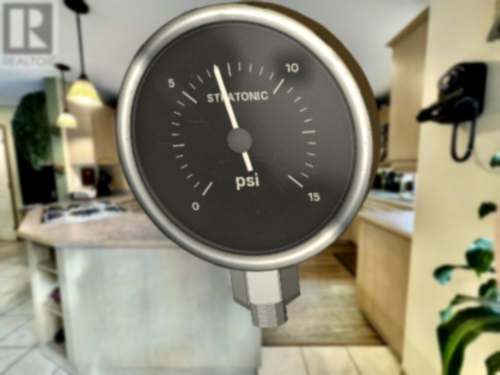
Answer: 7 psi
